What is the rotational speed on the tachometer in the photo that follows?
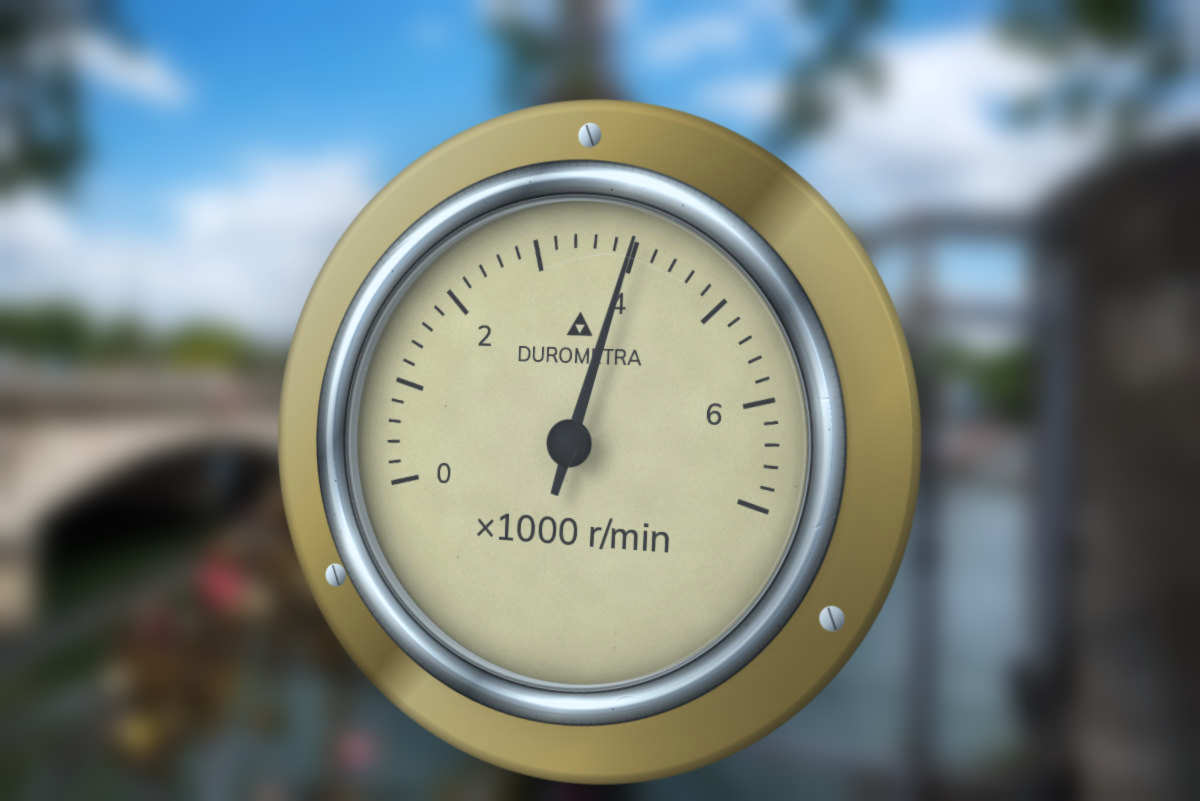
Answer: 4000 rpm
